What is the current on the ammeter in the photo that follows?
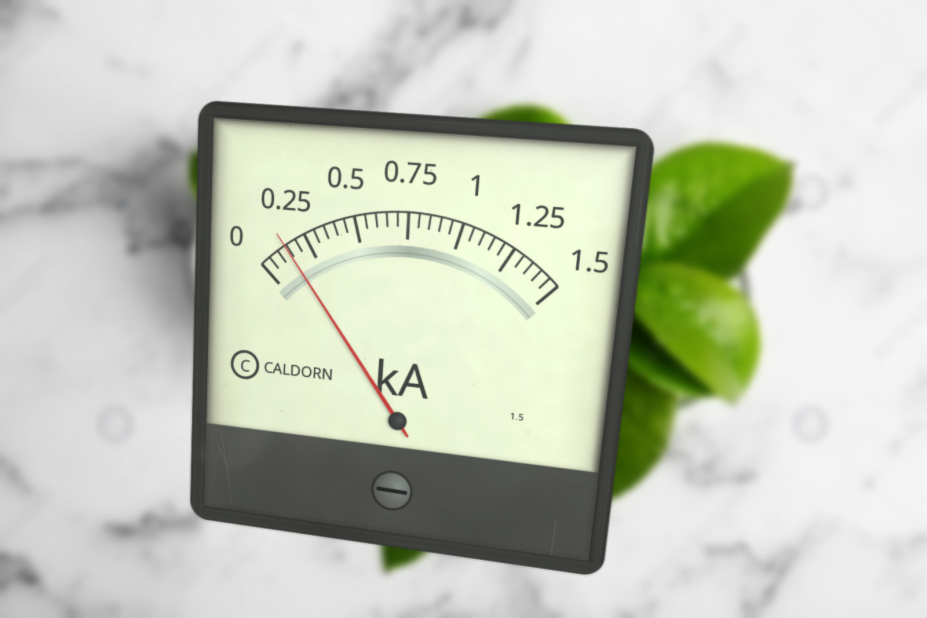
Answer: 0.15 kA
